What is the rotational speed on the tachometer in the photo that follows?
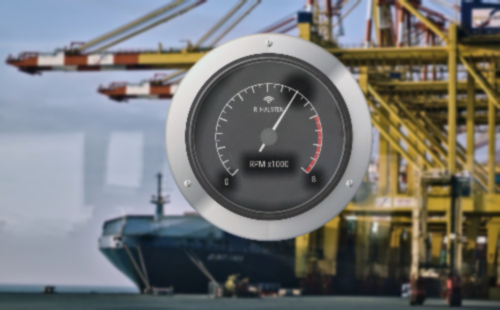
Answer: 5000 rpm
